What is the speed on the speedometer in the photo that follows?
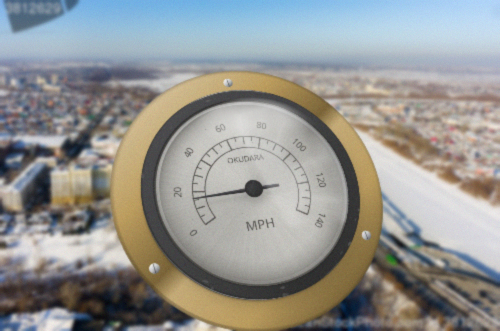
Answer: 15 mph
